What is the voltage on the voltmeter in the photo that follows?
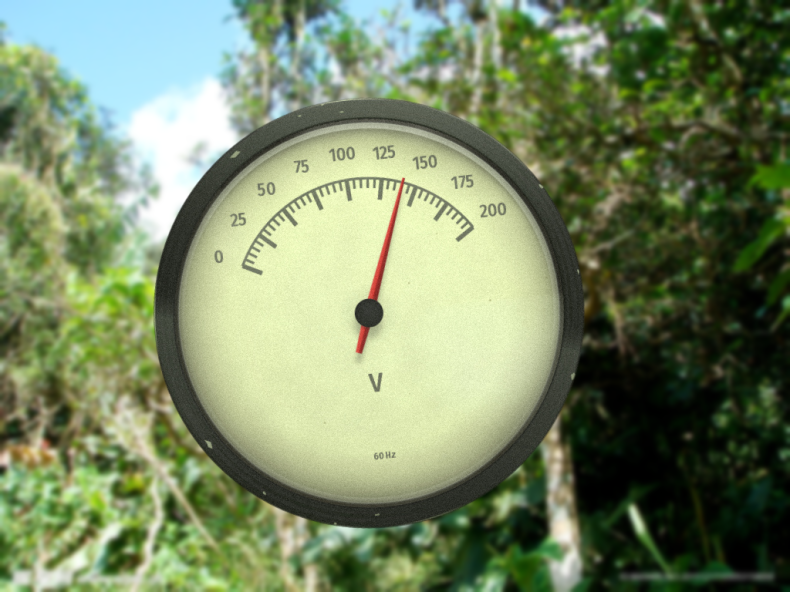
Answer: 140 V
